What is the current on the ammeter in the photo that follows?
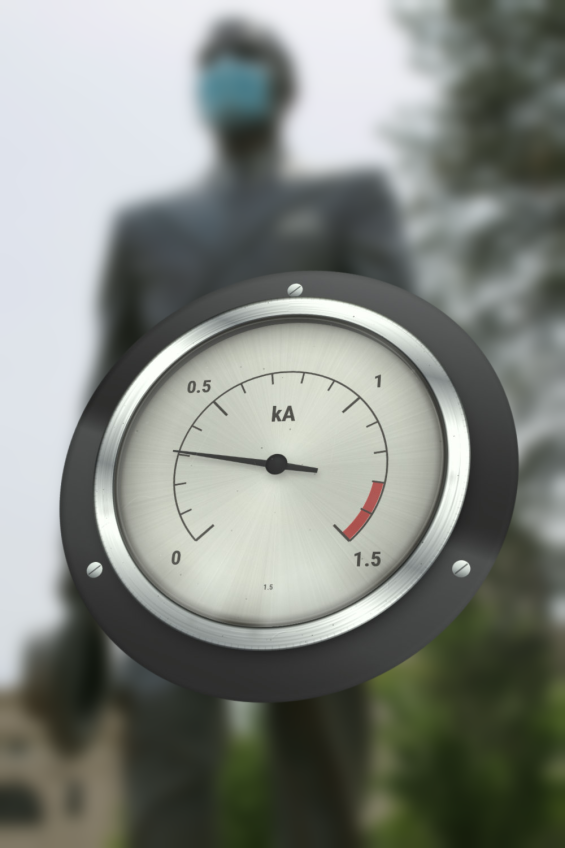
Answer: 0.3 kA
